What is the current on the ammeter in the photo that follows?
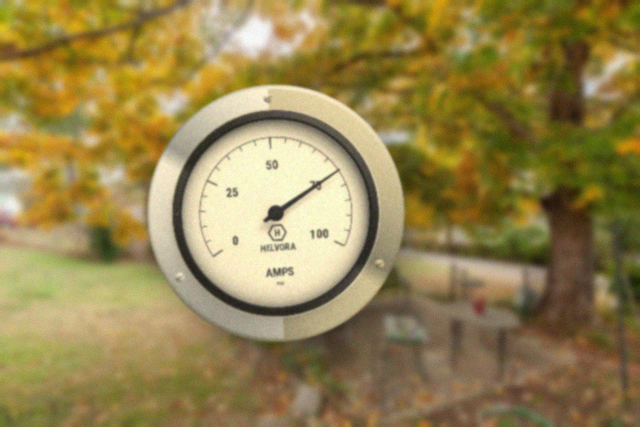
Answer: 75 A
